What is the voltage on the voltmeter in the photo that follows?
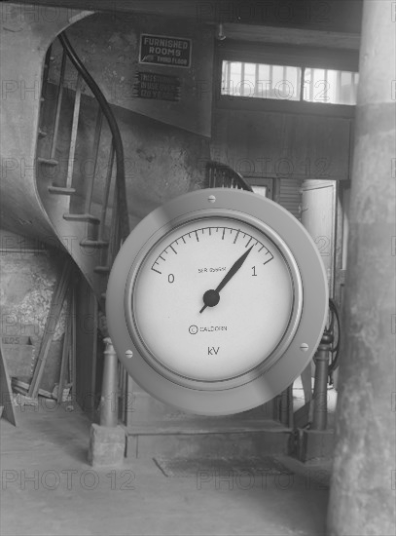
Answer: 0.85 kV
